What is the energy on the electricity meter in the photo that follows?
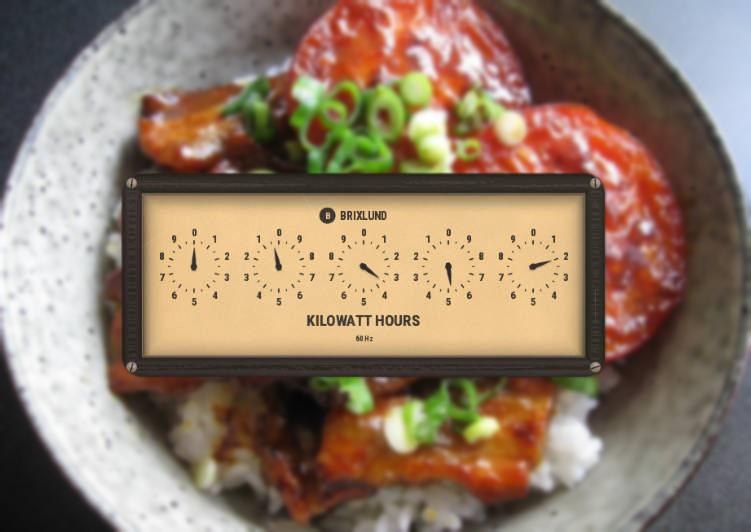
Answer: 352 kWh
